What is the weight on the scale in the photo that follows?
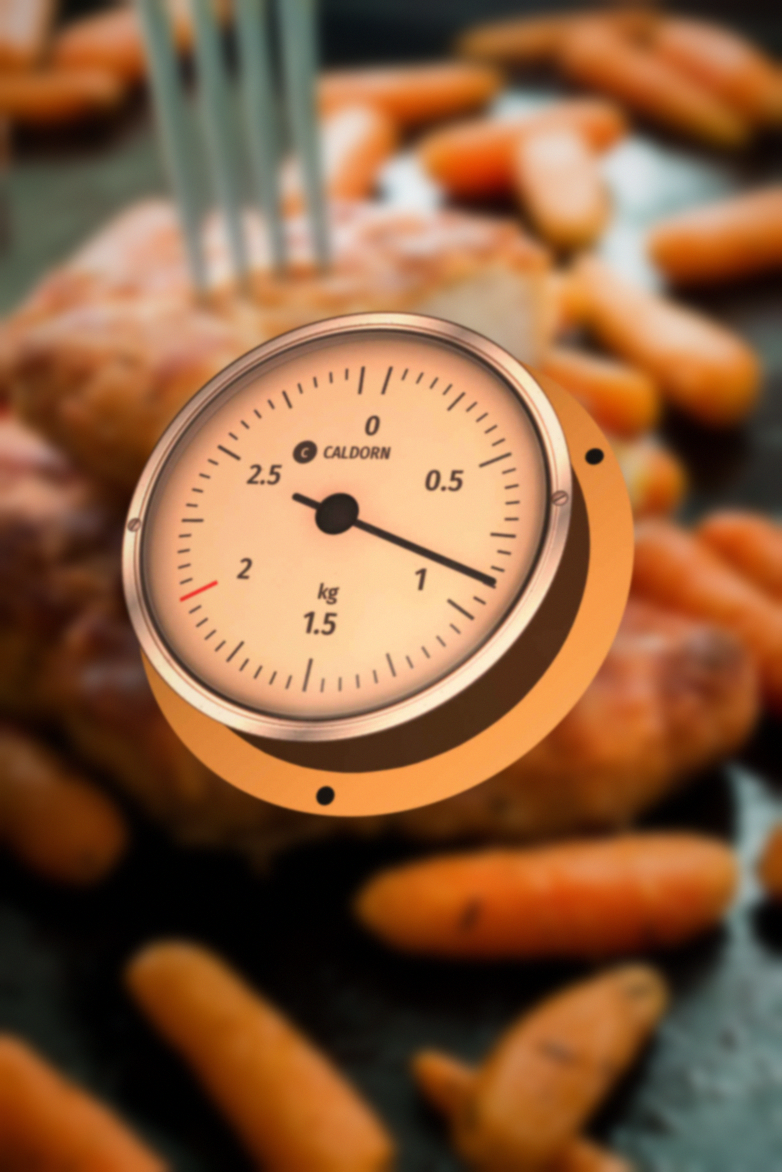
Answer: 0.9 kg
